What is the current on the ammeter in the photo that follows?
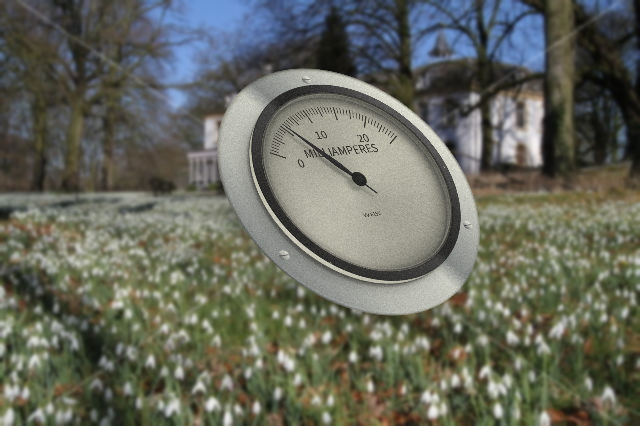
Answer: 5 mA
